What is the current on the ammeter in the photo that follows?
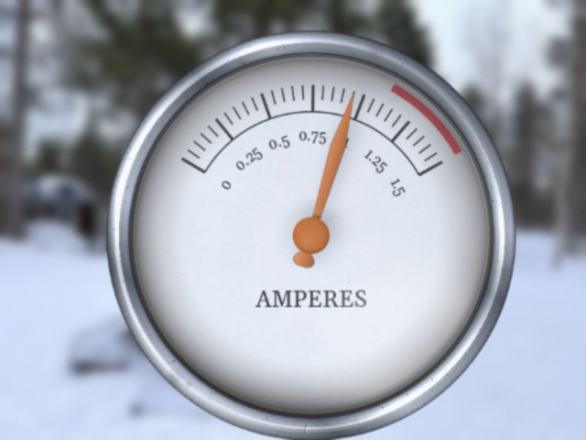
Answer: 0.95 A
